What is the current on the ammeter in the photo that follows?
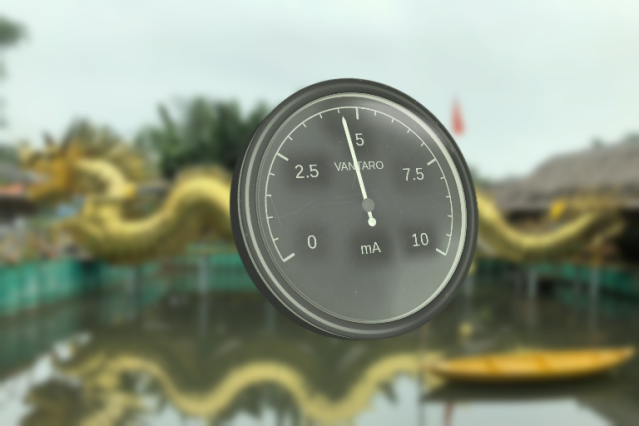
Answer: 4.5 mA
